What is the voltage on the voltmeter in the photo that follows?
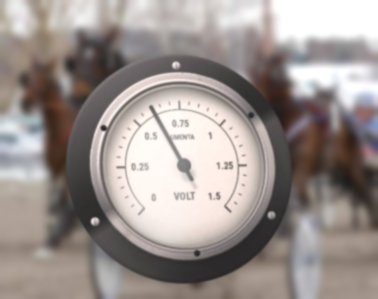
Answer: 0.6 V
